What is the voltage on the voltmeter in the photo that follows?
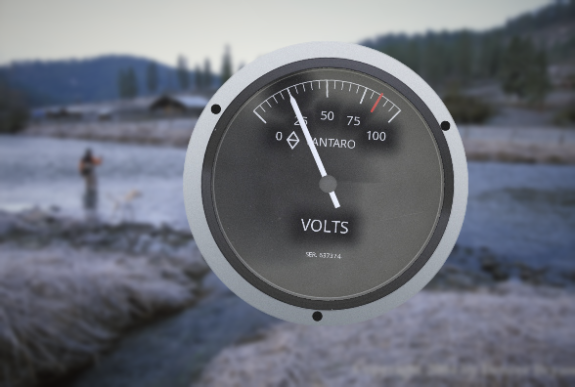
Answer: 25 V
